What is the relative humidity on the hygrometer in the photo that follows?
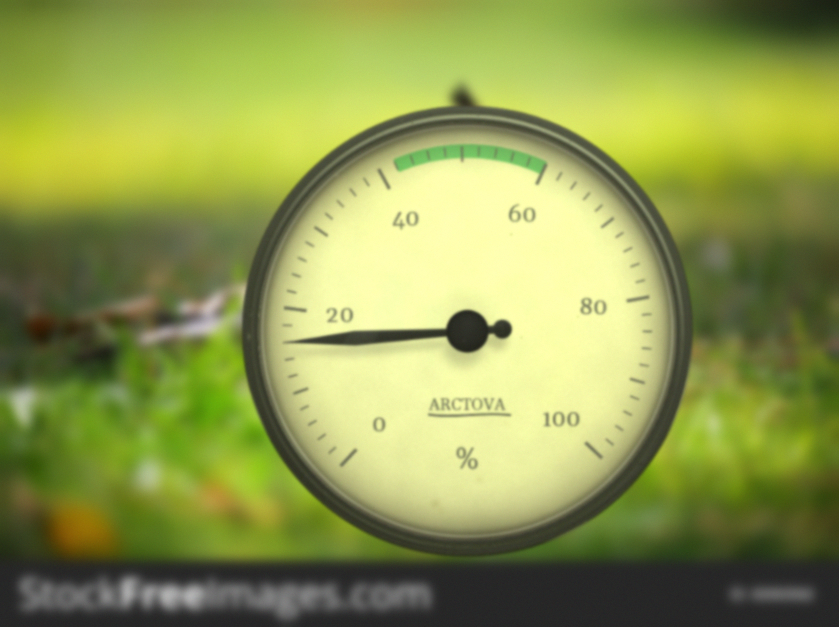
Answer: 16 %
